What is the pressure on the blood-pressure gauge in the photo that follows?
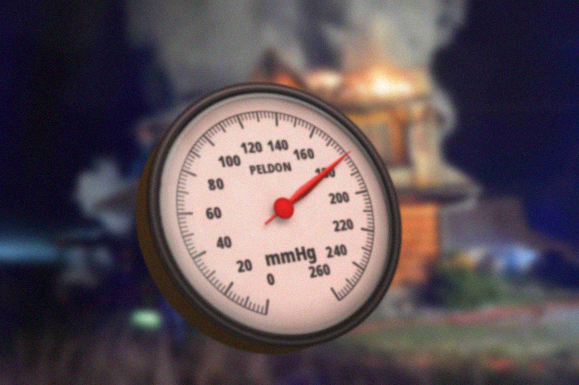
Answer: 180 mmHg
